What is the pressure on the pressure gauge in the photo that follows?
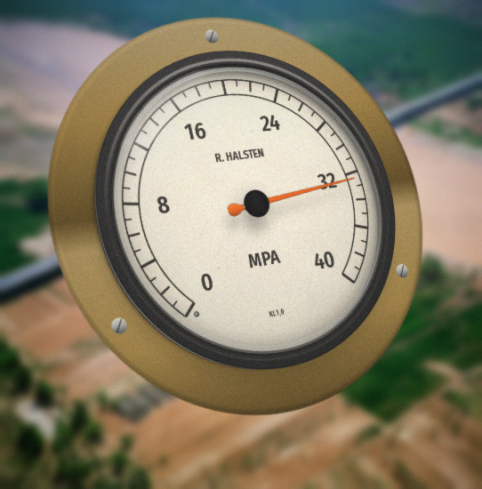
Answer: 32.5 MPa
